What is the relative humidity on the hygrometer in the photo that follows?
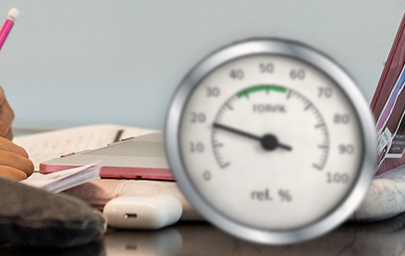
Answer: 20 %
